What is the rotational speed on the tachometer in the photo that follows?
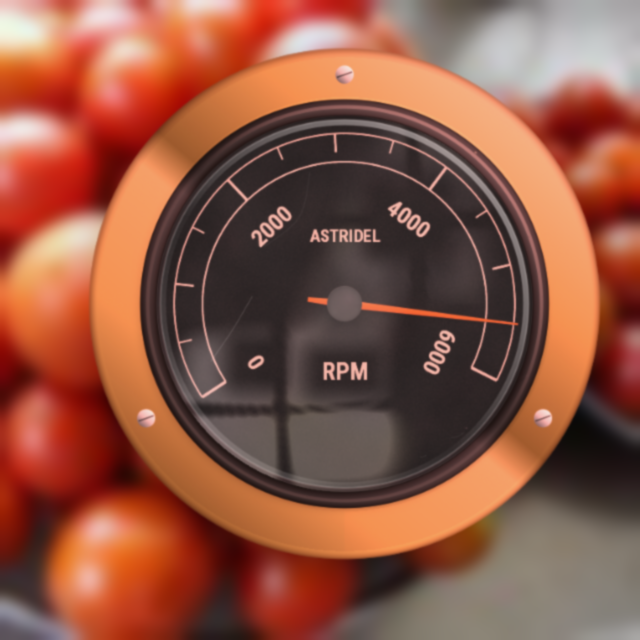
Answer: 5500 rpm
